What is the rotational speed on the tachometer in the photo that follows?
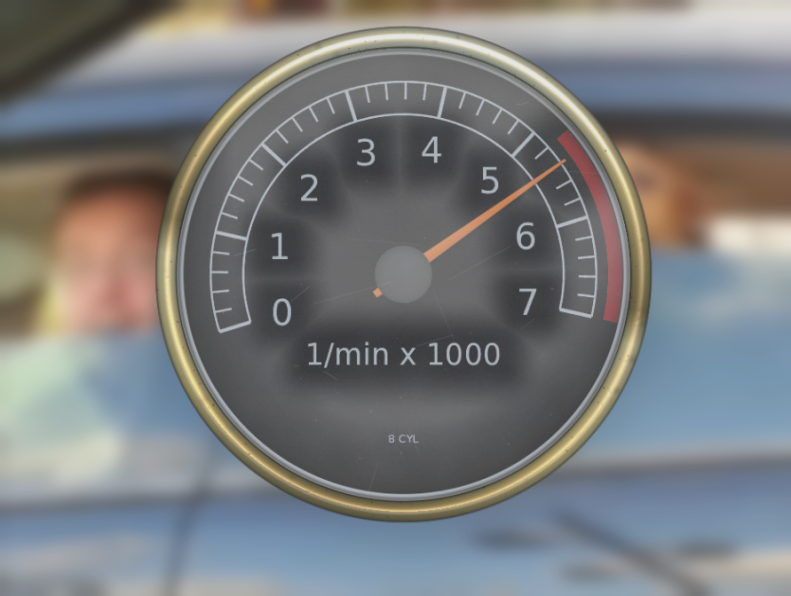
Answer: 5400 rpm
